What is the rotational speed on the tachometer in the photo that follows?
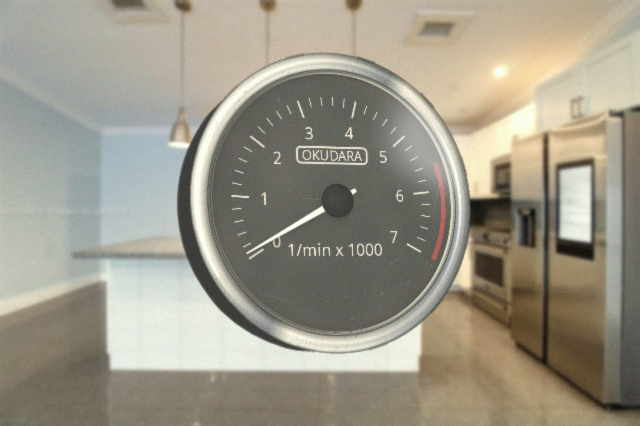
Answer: 100 rpm
